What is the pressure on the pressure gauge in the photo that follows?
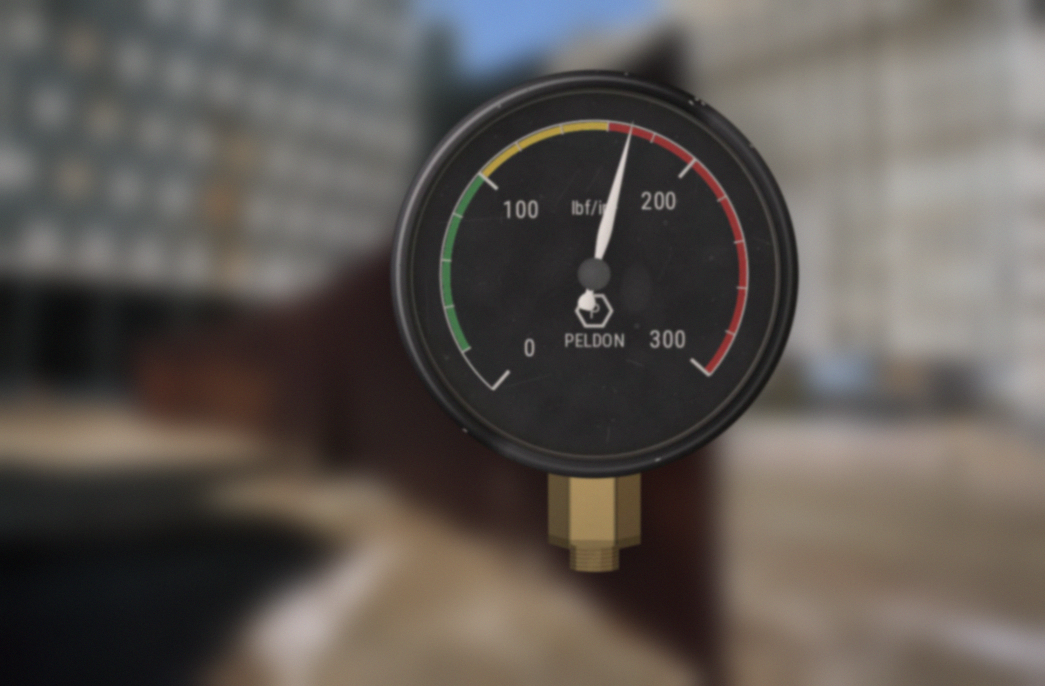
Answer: 170 psi
